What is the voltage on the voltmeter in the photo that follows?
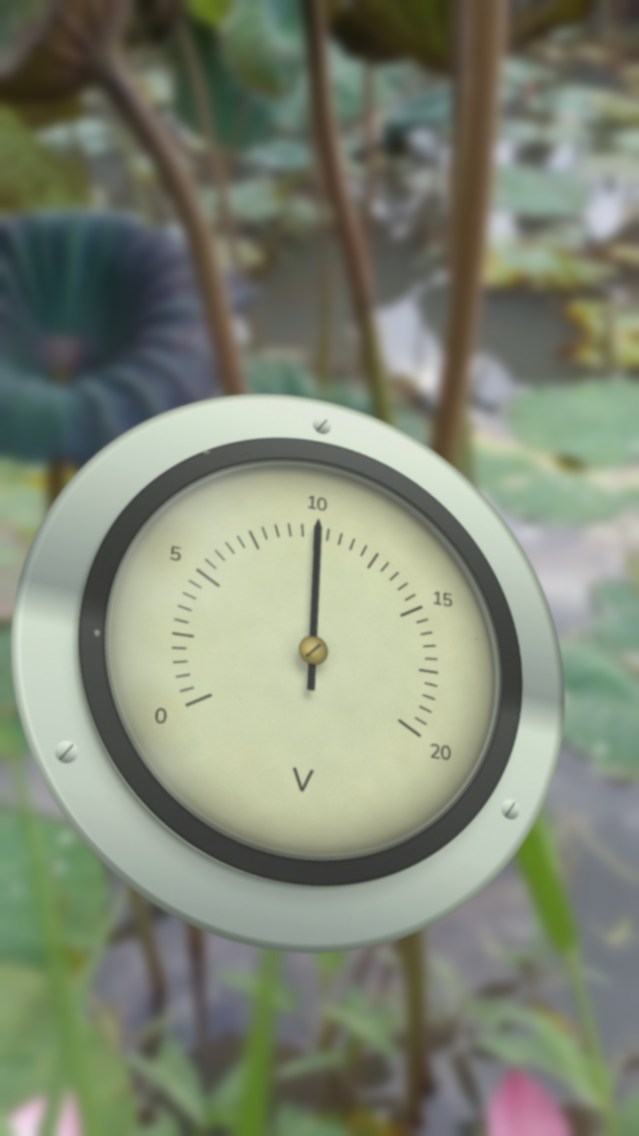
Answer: 10 V
